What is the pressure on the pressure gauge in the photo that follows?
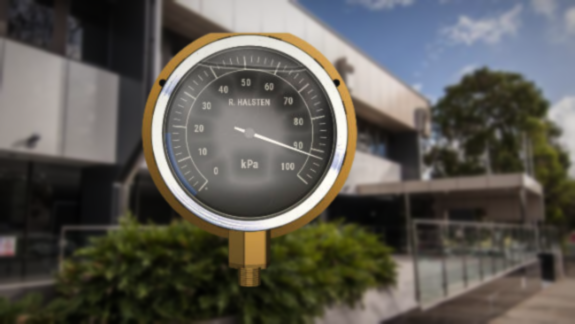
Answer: 92 kPa
